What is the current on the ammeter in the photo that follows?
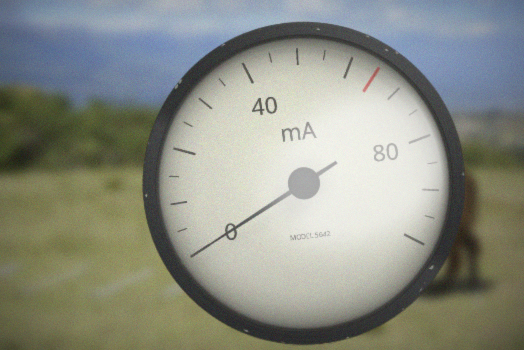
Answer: 0 mA
